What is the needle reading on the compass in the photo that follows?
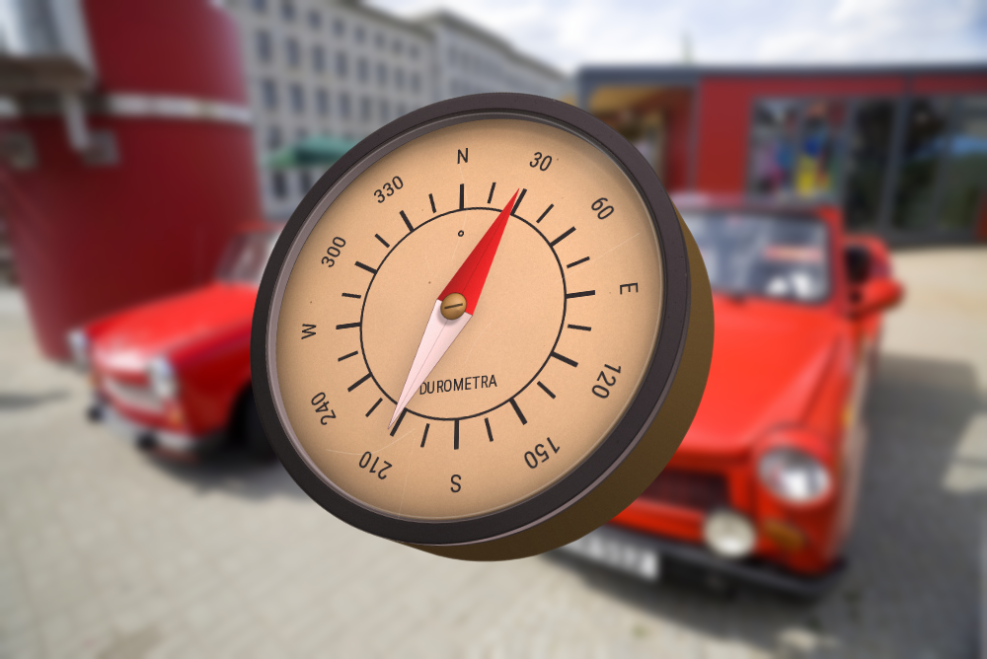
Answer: 30 °
